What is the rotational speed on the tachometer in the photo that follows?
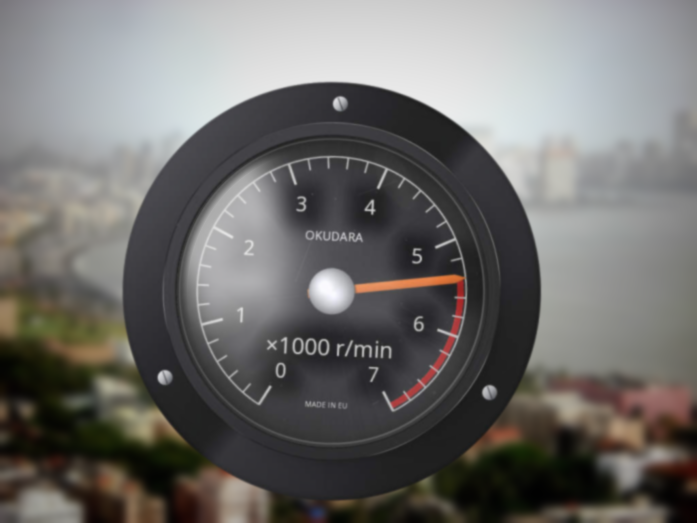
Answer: 5400 rpm
